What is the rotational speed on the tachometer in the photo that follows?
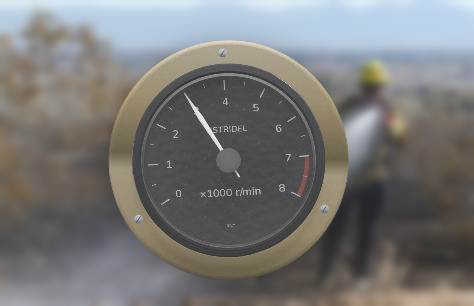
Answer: 3000 rpm
